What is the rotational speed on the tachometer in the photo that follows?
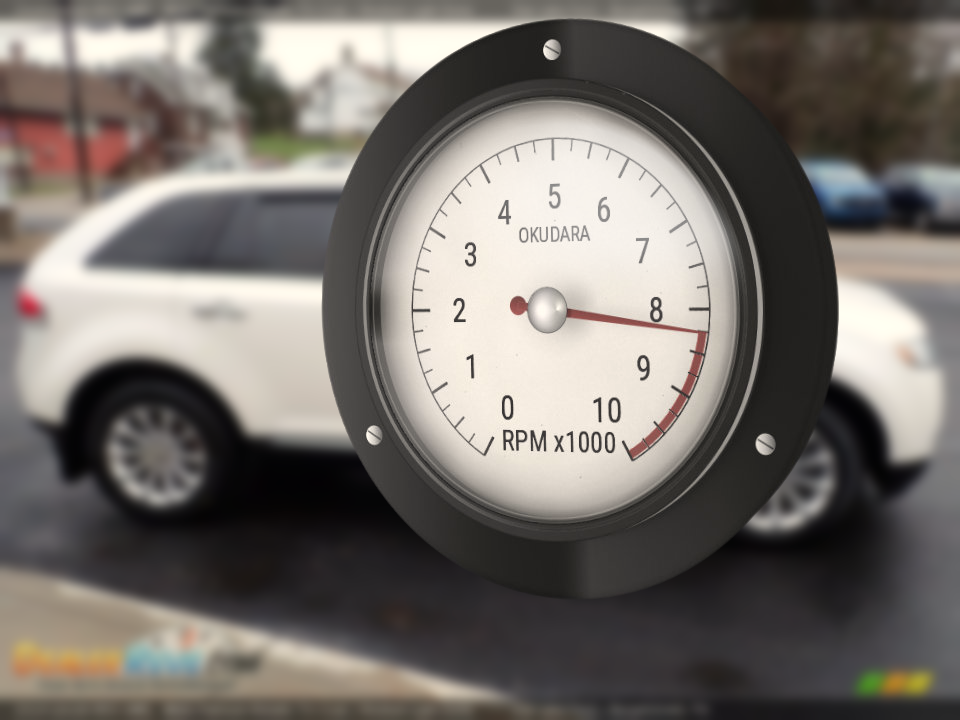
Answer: 8250 rpm
